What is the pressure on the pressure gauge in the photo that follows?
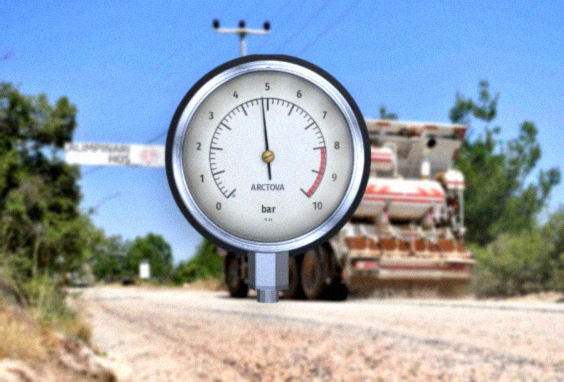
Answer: 4.8 bar
